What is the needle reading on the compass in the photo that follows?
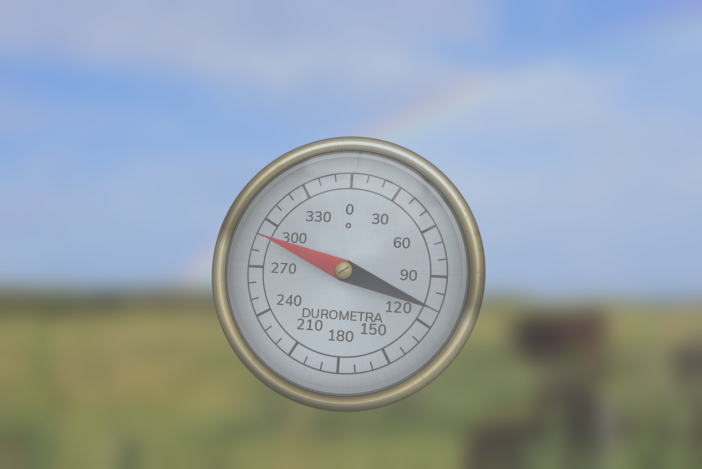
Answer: 290 °
